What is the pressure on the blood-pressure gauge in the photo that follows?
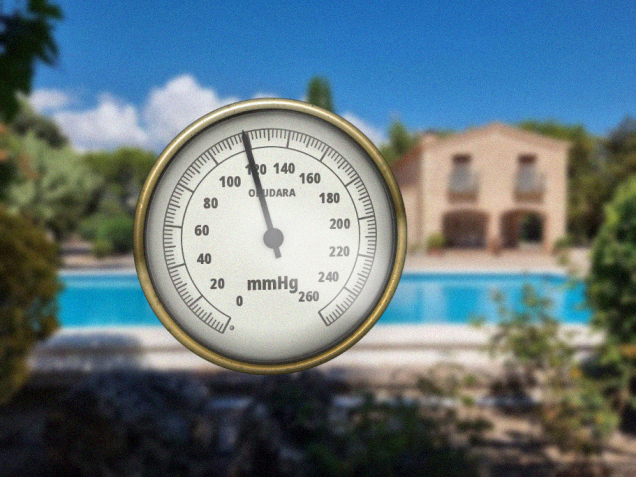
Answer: 118 mmHg
